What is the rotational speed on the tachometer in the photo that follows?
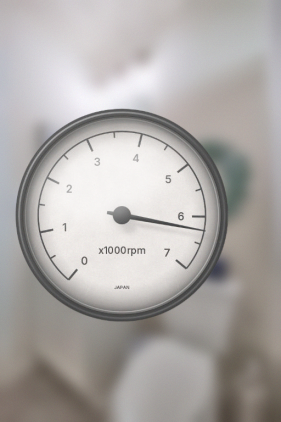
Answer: 6250 rpm
